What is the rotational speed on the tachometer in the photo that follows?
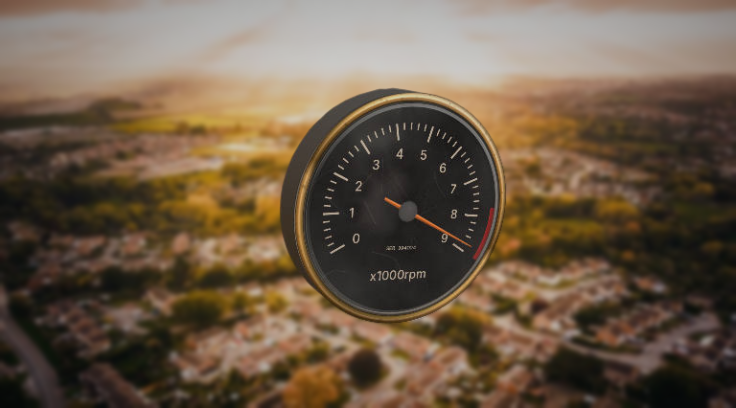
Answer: 8800 rpm
